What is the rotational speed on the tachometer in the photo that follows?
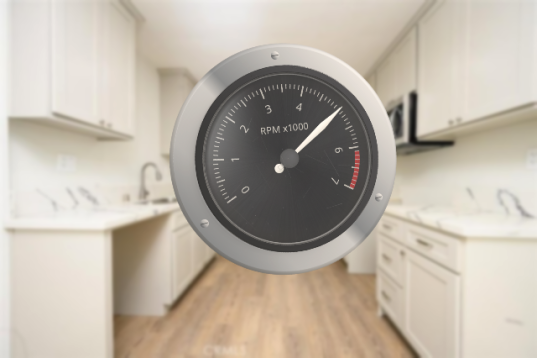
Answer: 5000 rpm
